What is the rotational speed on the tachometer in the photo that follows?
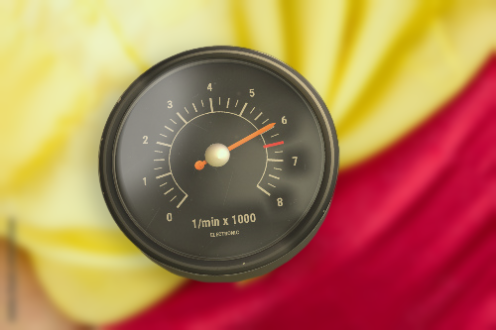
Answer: 6000 rpm
